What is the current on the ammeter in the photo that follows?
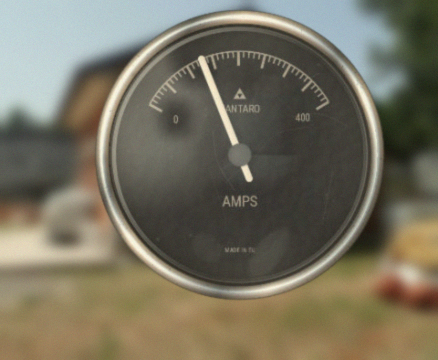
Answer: 130 A
